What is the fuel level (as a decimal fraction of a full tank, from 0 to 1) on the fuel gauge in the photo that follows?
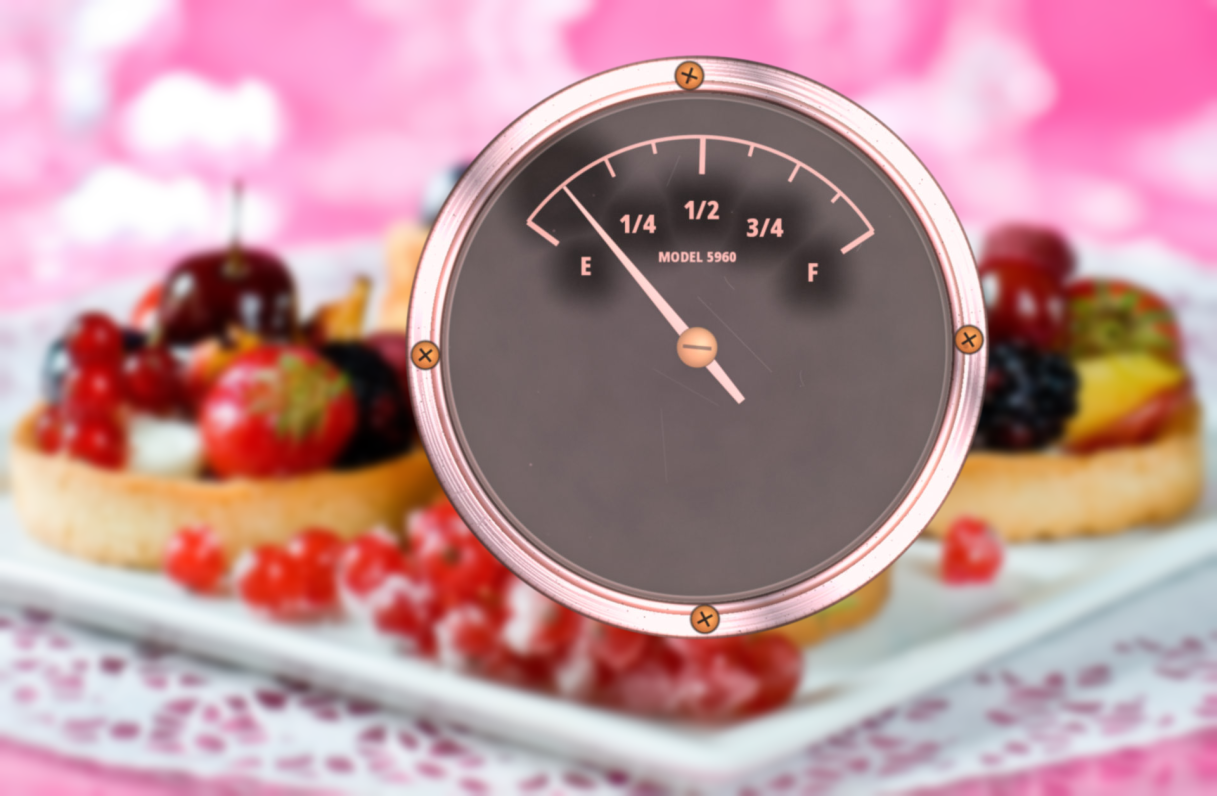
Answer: 0.125
